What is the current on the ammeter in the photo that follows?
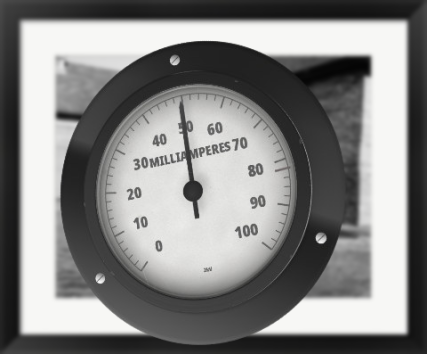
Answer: 50 mA
